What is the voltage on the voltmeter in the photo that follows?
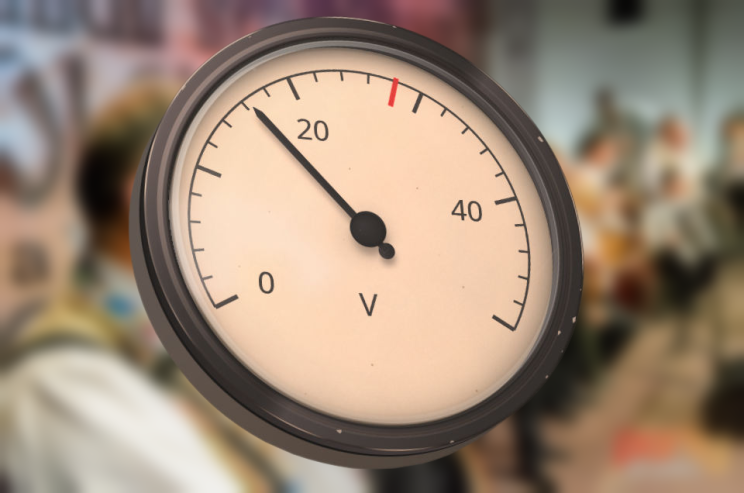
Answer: 16 V
